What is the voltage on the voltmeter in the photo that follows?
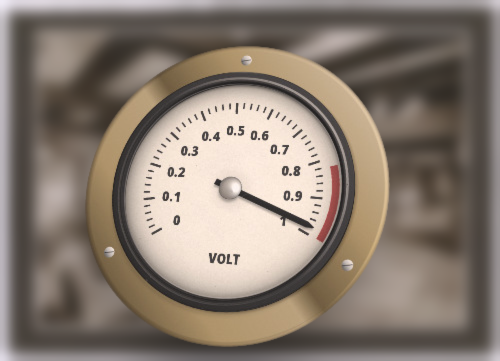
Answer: 0.98 V
